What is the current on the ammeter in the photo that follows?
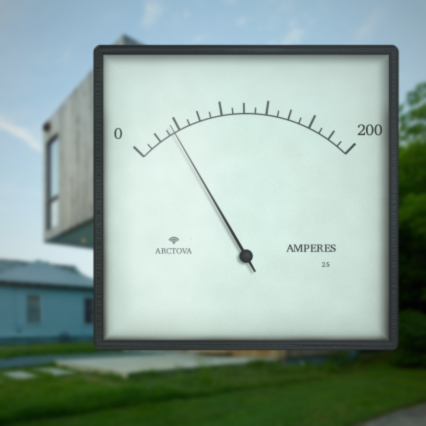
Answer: 35 A
